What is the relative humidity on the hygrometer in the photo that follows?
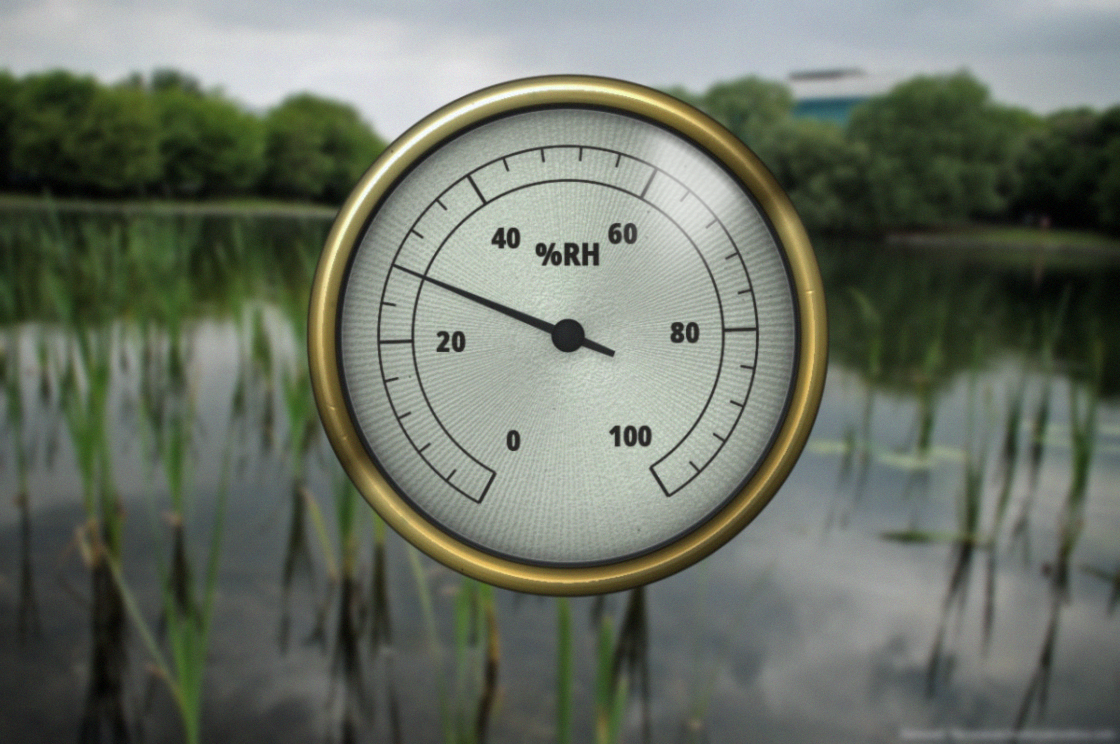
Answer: 28 %
